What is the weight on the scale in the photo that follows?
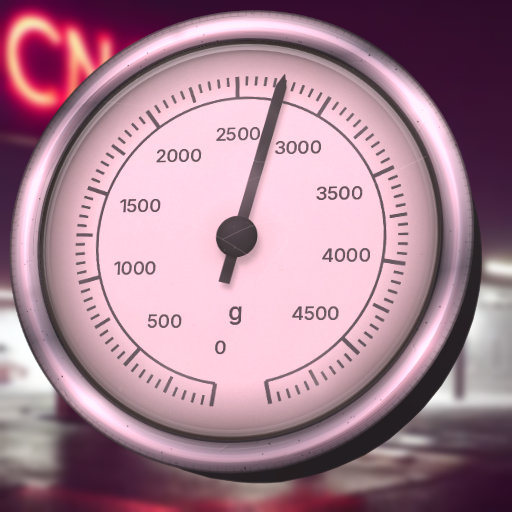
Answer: 2750 g
